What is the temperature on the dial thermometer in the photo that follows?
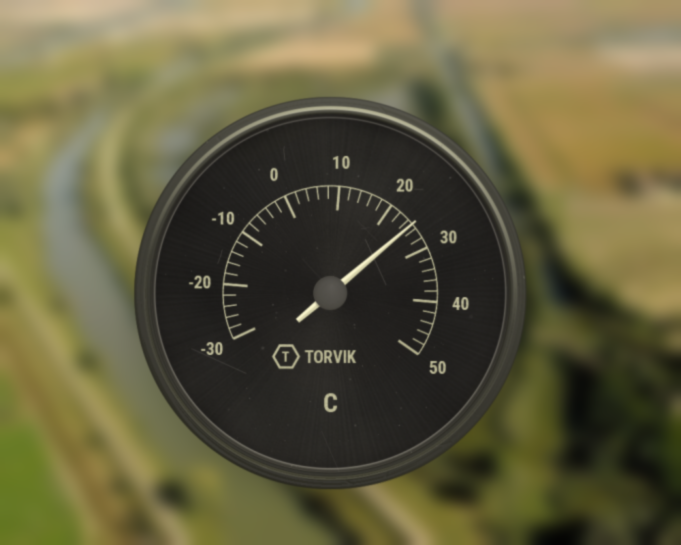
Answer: 25 °C
